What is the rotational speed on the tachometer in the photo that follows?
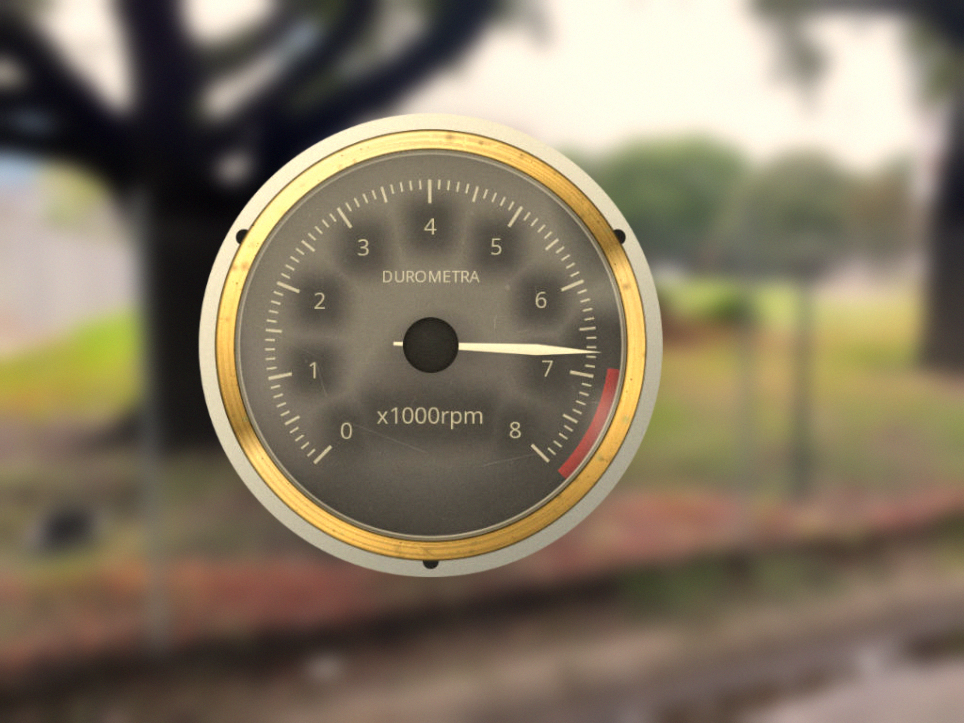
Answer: 6750 rpm
